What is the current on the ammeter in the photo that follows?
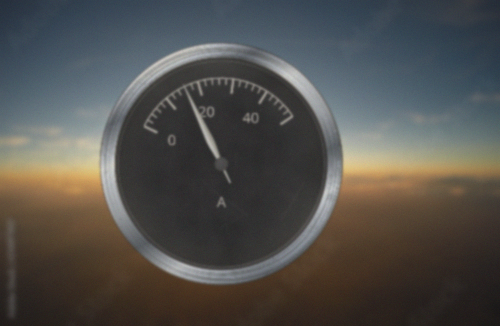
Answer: 16 A
